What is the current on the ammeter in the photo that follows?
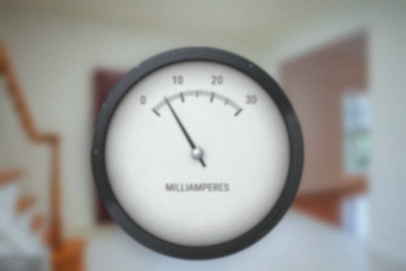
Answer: 5 mA
